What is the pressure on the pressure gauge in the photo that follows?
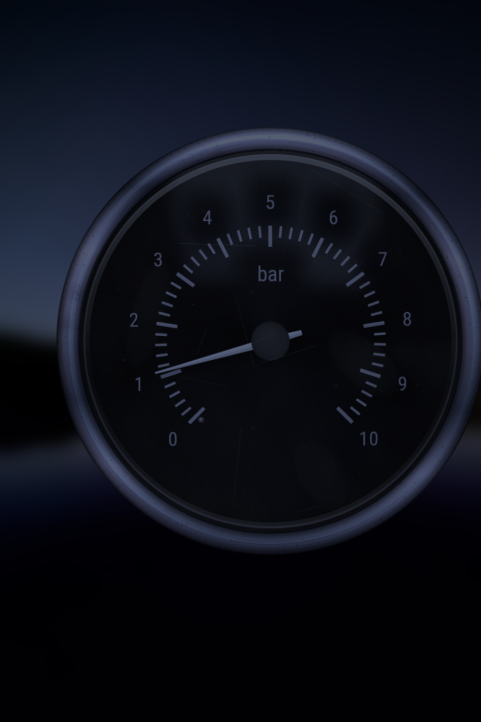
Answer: 1.1 bar
